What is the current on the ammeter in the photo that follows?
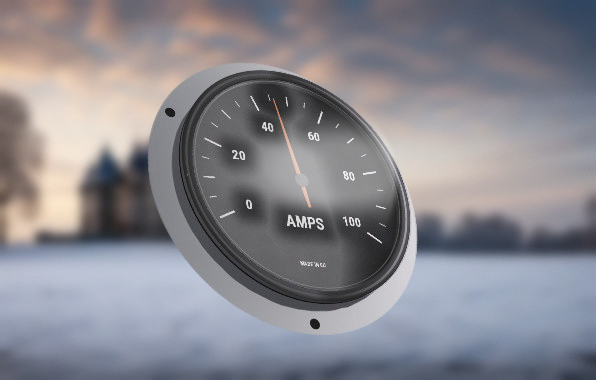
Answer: 45 A
